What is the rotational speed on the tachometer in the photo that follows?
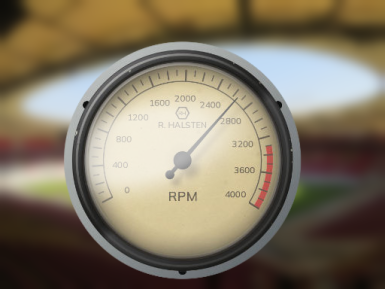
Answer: 2650 rpm
